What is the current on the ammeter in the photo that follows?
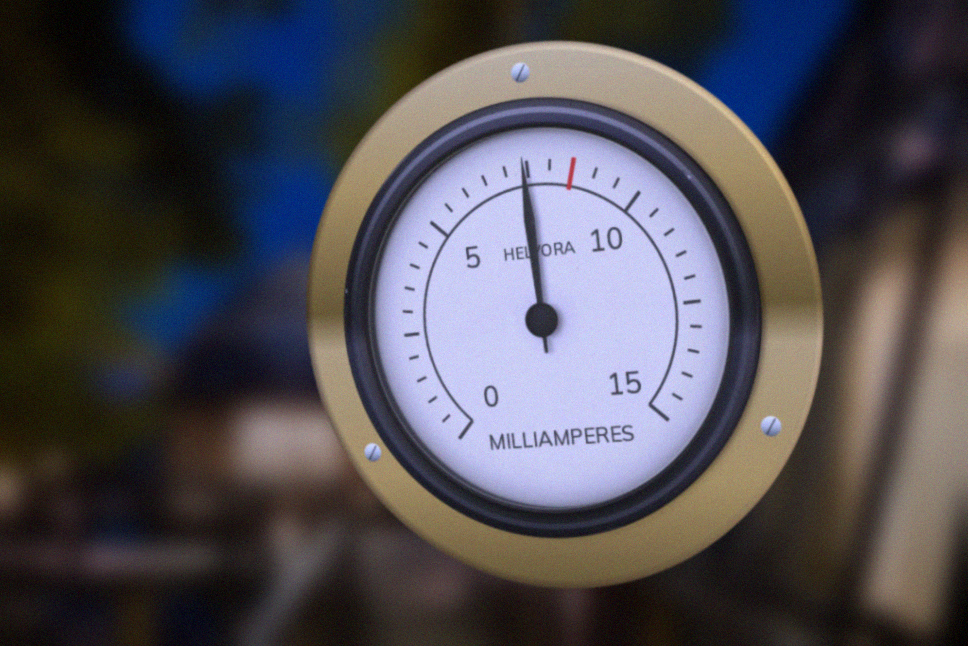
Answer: 7.5 mA
